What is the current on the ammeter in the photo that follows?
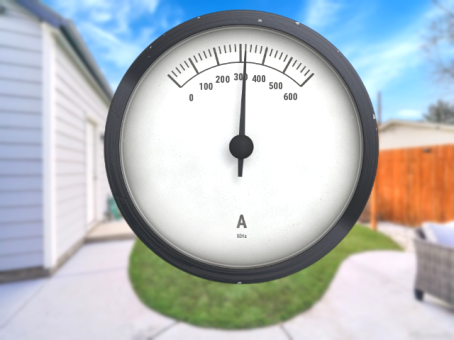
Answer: 320 A
